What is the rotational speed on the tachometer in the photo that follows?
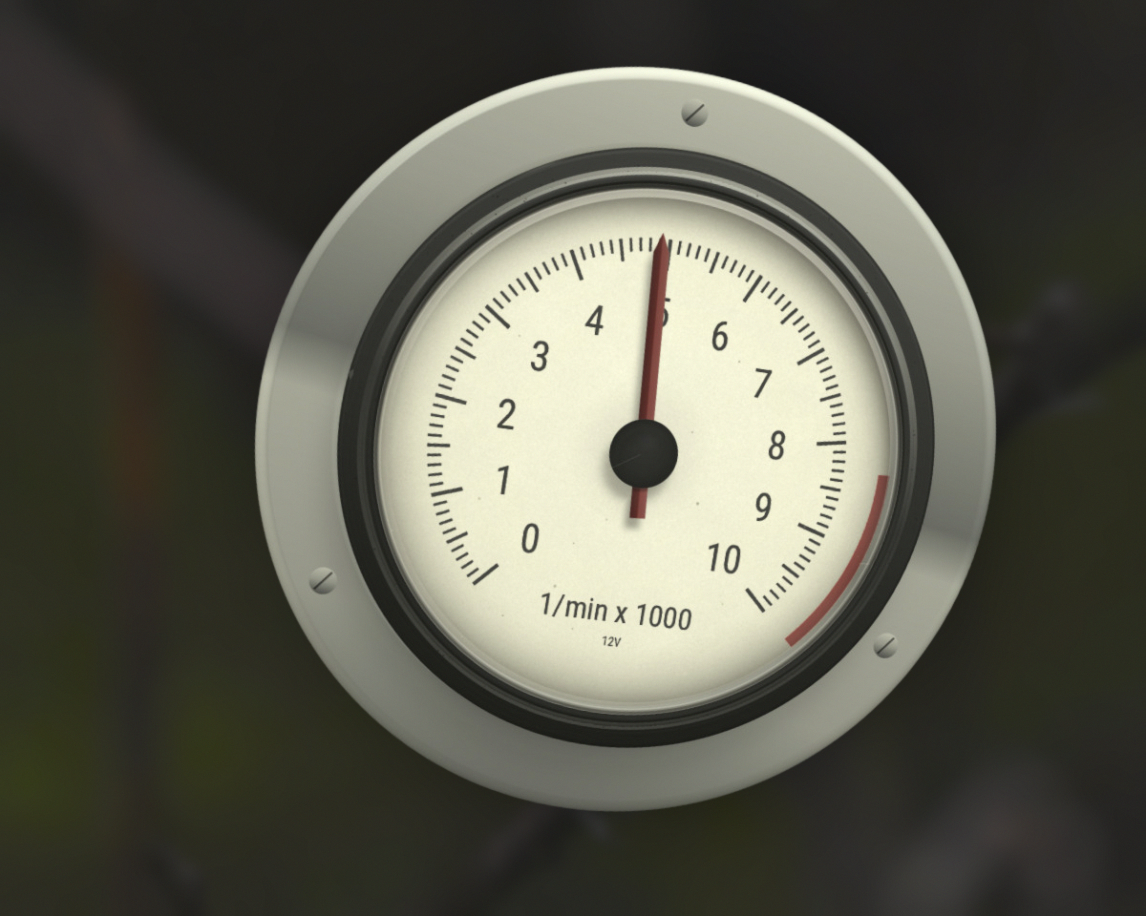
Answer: 4900 rpm
